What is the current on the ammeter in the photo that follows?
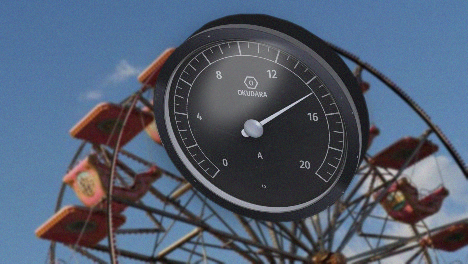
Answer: 14.5 A
